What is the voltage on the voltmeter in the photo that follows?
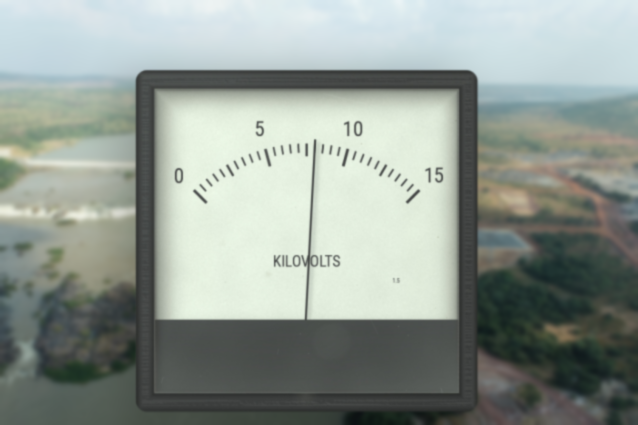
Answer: 8 kV
